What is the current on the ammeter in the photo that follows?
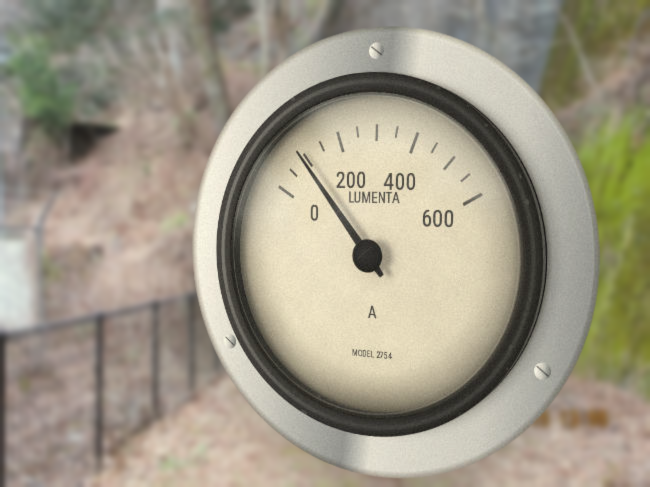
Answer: 100 A
